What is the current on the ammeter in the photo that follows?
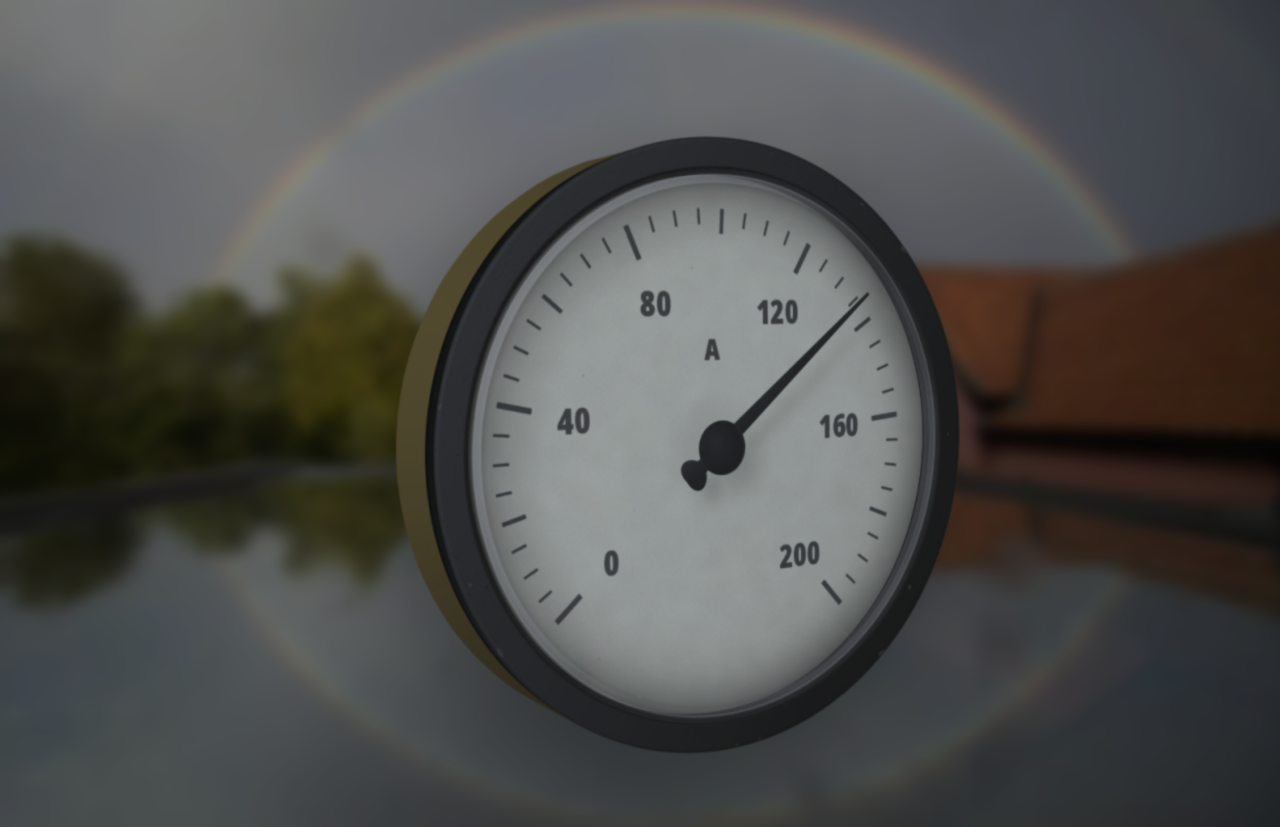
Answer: 135 A
